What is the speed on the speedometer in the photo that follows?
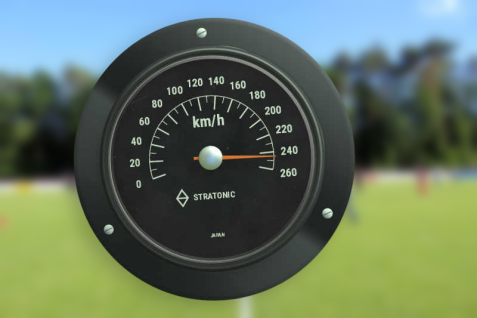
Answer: 245 km/h
